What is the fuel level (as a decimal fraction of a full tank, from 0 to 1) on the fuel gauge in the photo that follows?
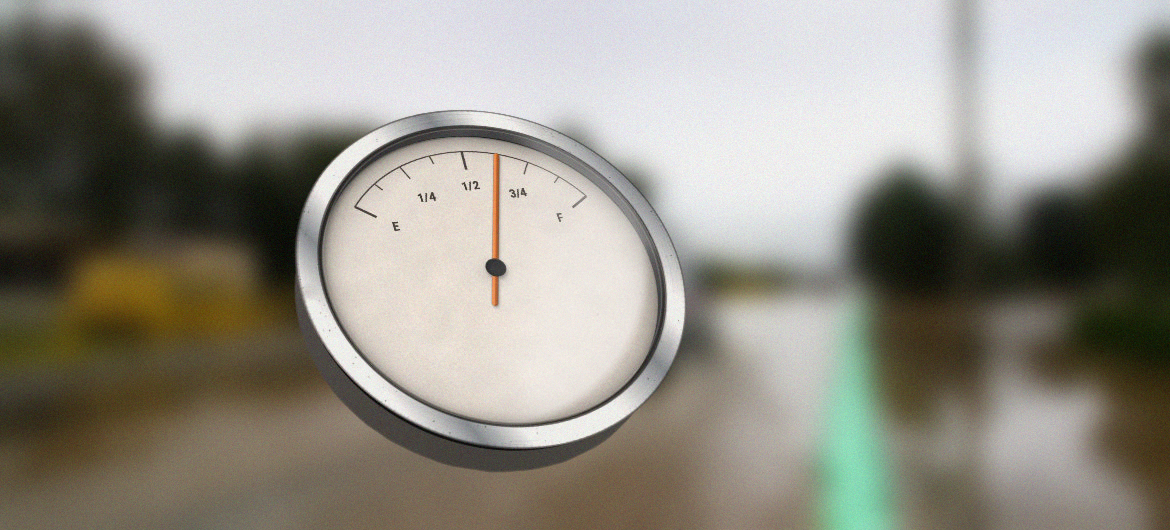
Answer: 0.625
